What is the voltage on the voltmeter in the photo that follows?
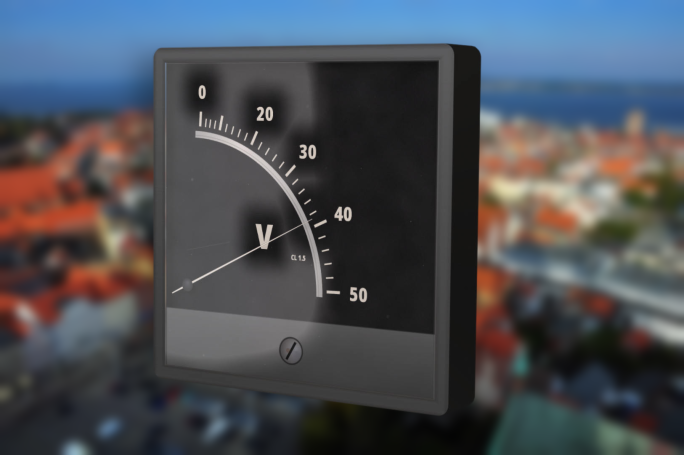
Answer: 39 V
